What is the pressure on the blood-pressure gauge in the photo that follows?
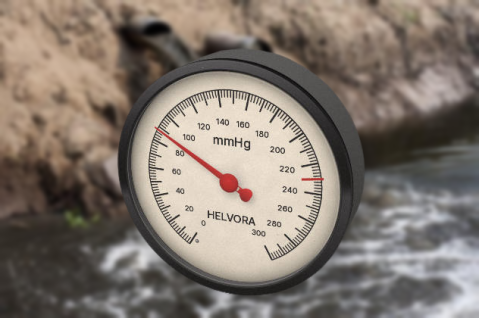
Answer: 90 mmHg
